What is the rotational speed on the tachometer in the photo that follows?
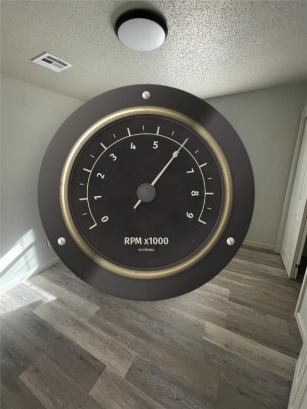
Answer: 6000 rpm
